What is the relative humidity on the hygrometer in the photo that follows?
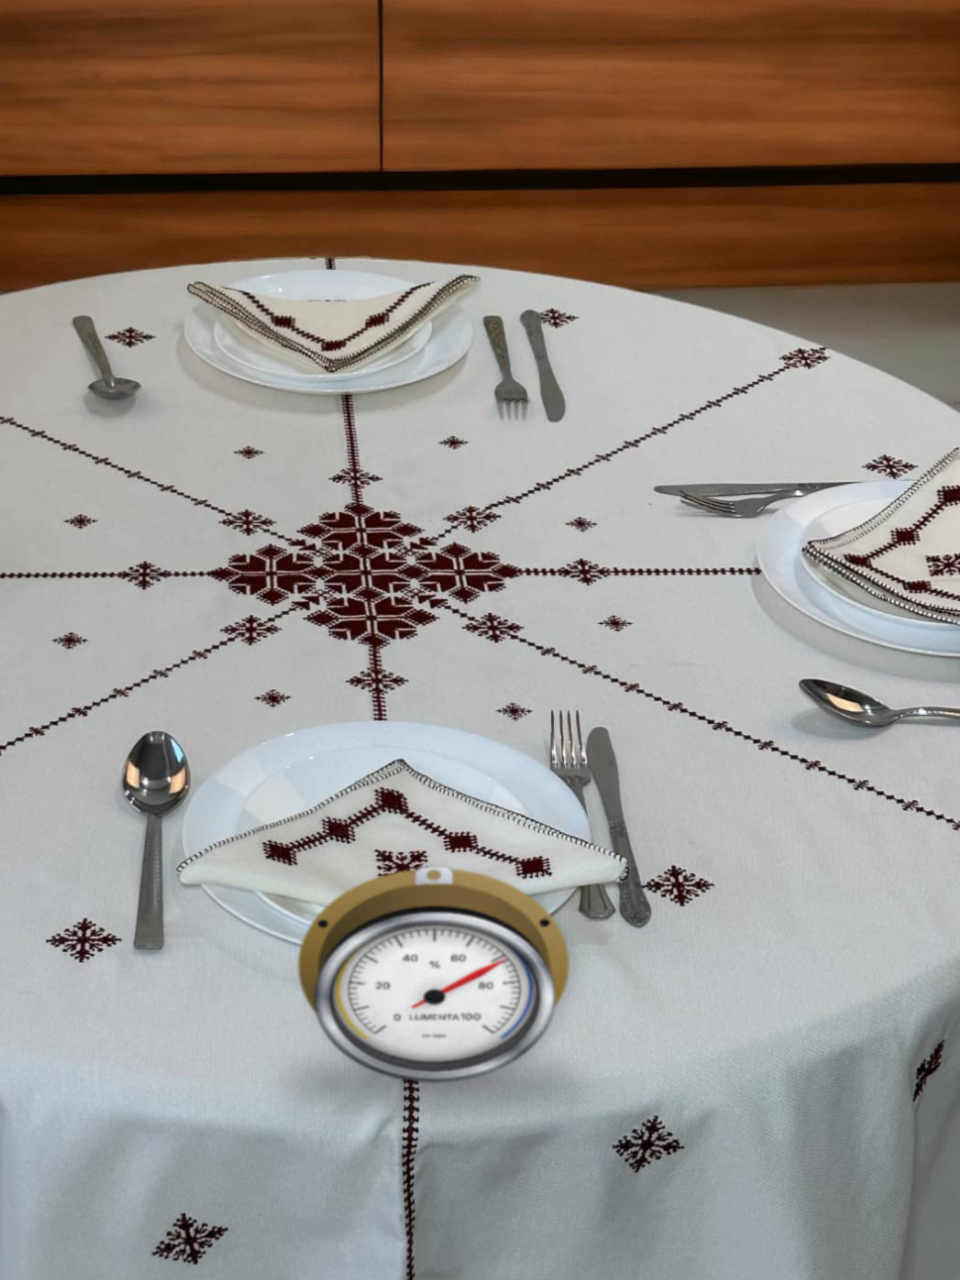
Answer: 70 %
